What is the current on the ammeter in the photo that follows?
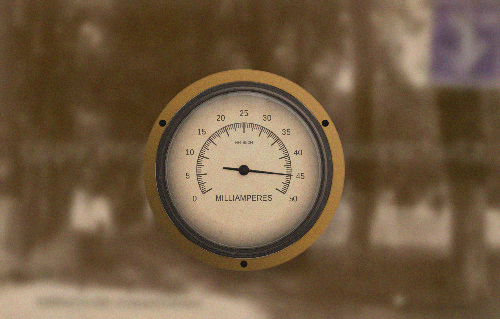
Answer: 45 mA
